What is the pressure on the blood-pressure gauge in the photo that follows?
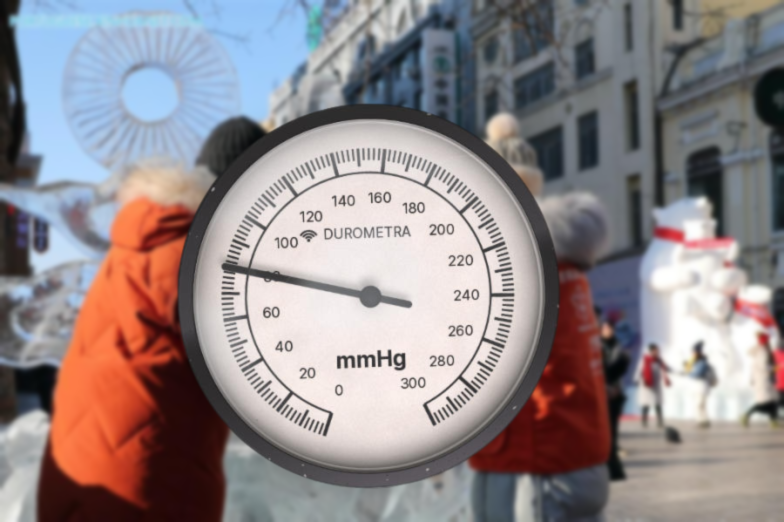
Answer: 80 mmHg
